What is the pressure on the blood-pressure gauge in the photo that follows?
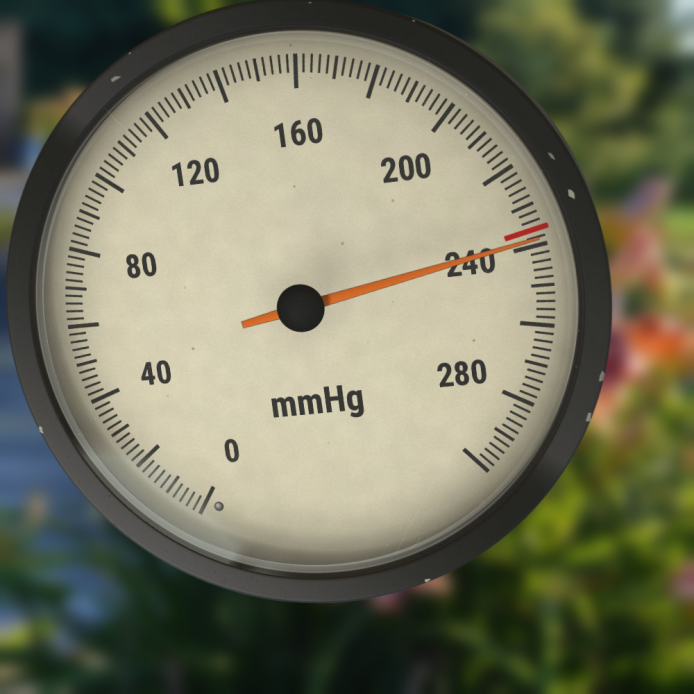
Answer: 238 mmHg
